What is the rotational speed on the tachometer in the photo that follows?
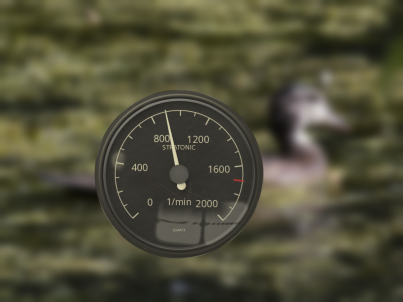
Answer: 900 rpm
